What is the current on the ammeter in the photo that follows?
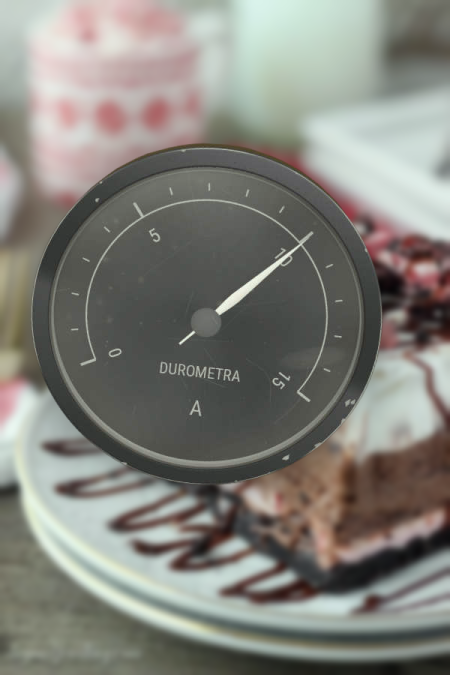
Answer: 10 A
